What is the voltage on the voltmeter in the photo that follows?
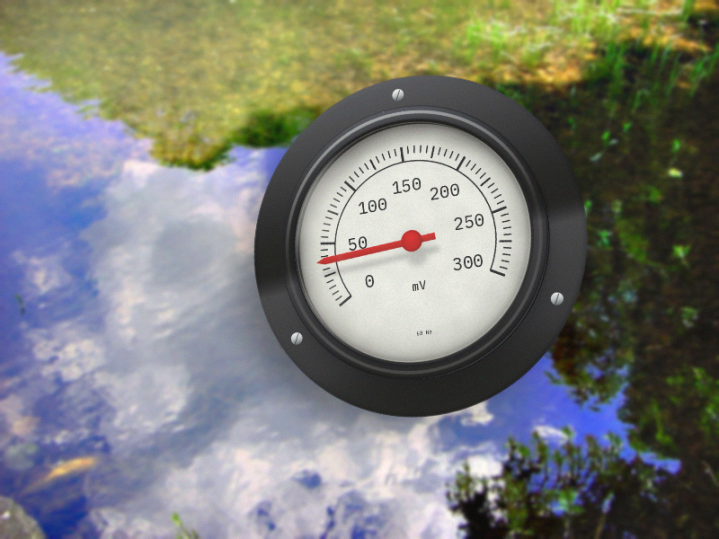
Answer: 35 mV
